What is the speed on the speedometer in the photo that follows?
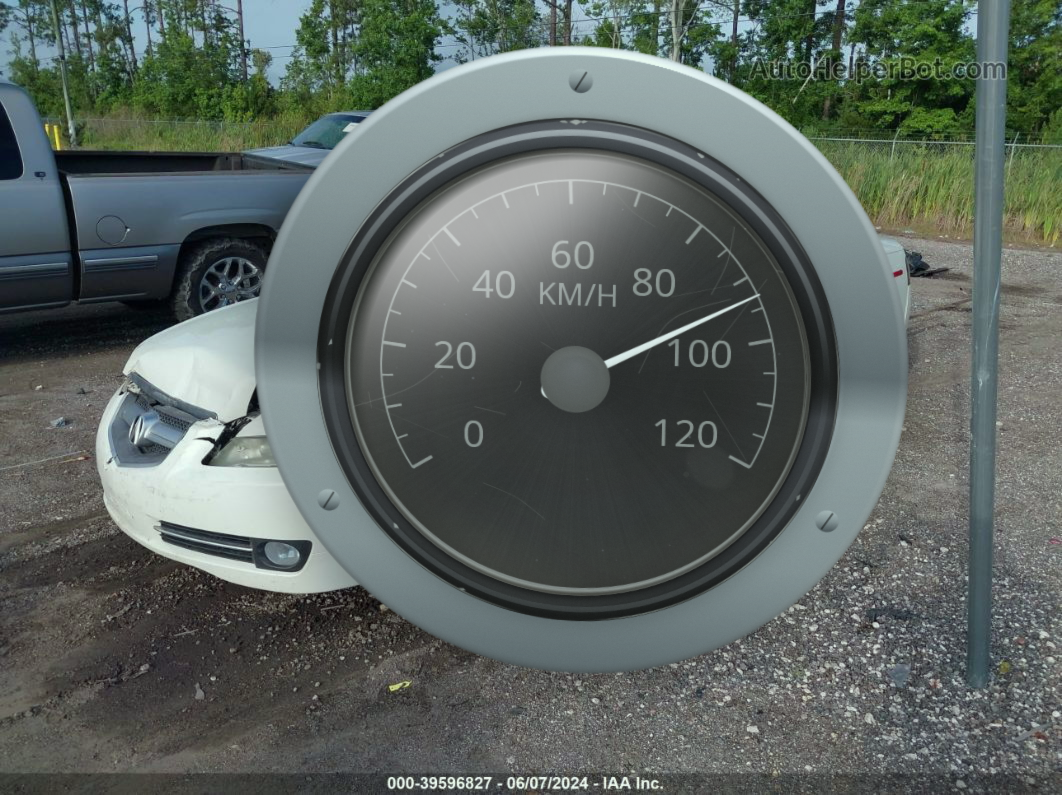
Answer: 92.5 km/h
